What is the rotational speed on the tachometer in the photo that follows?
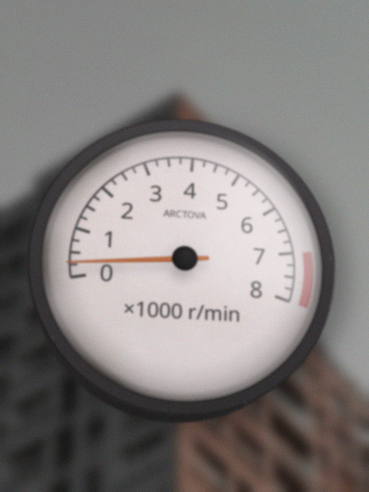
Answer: 250 rpm
